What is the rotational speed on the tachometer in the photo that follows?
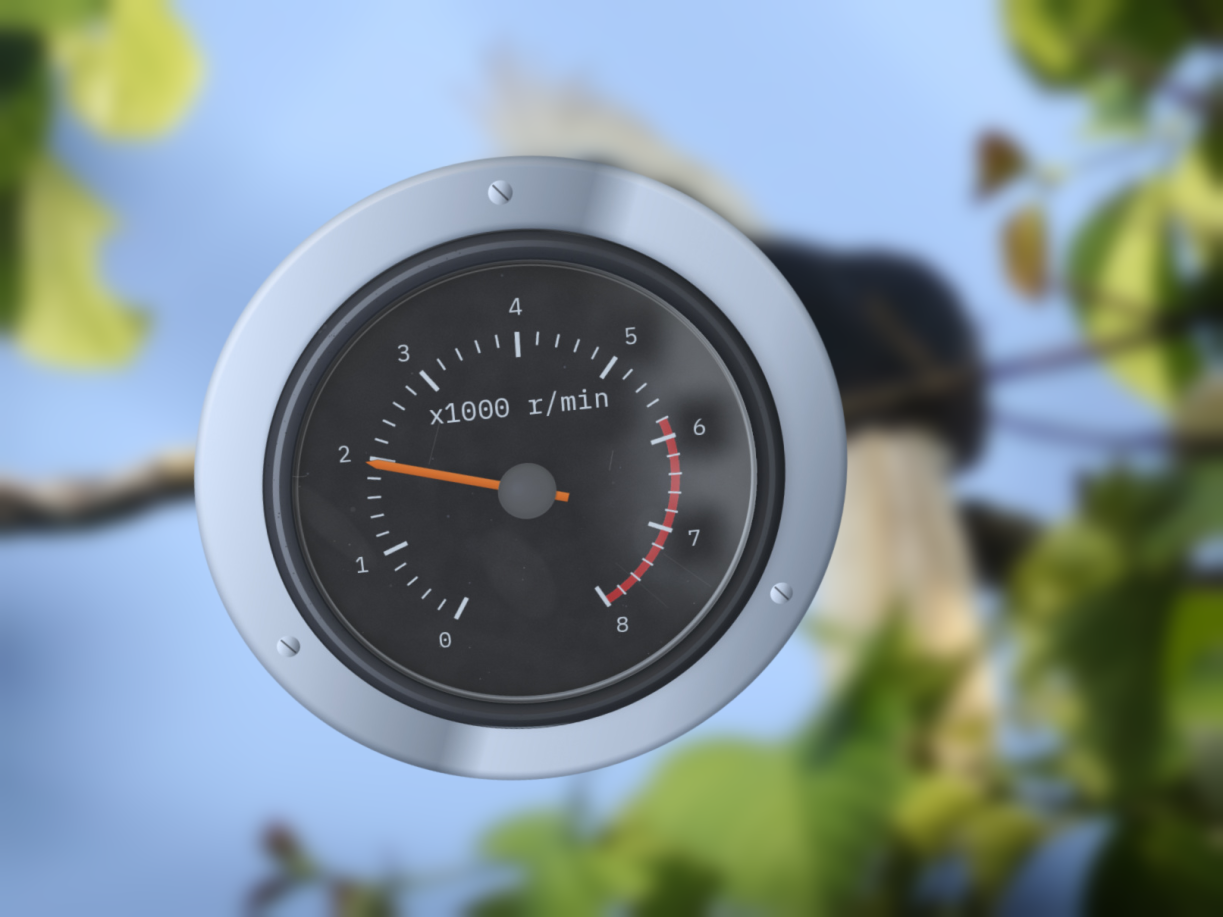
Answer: 2000 rpm
